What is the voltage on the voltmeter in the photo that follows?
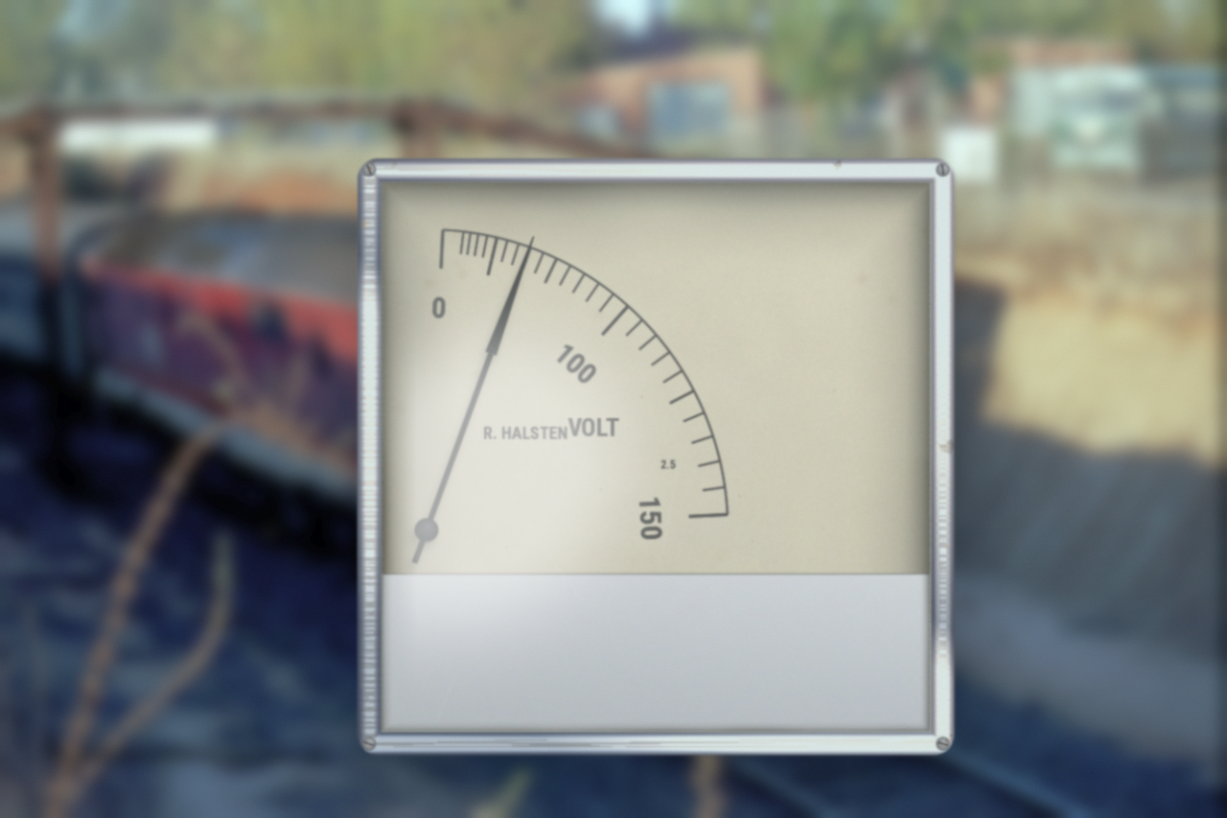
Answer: 65 V
